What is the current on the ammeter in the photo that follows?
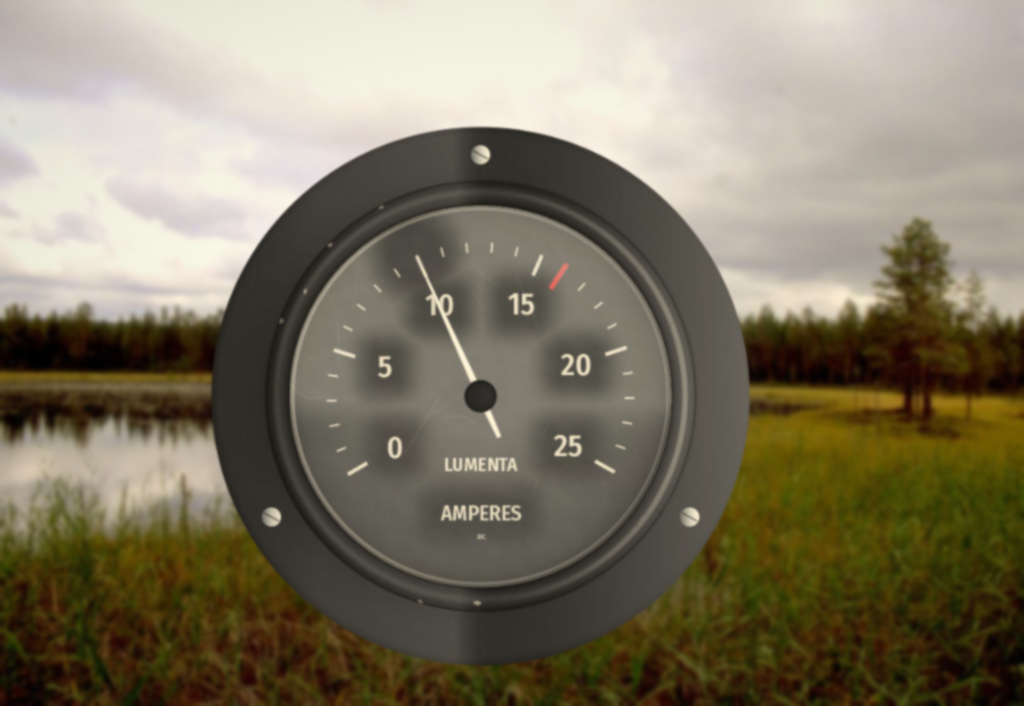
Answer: 10 A
